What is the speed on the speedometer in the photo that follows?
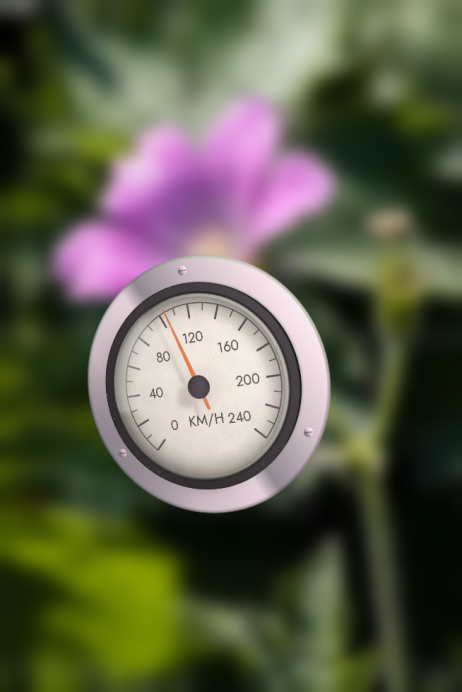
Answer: 105 km/h
